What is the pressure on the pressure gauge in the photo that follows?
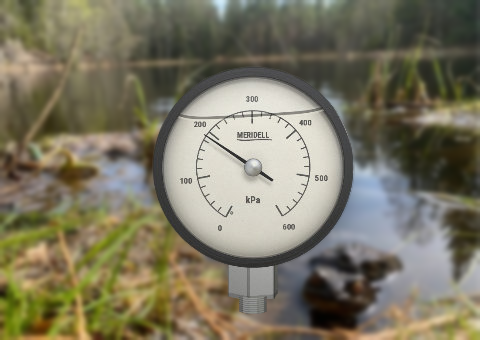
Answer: 190 kPa
